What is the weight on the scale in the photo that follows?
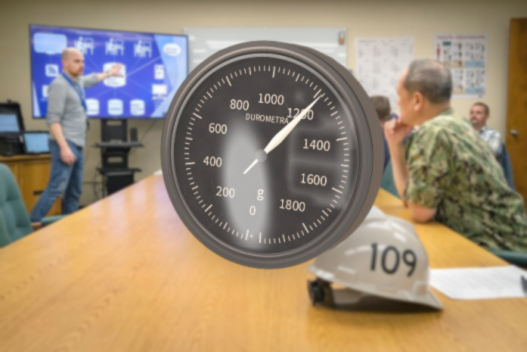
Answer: 1220 g
